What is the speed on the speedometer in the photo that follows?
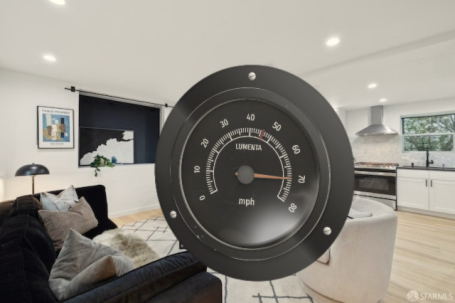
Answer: 70 mph
